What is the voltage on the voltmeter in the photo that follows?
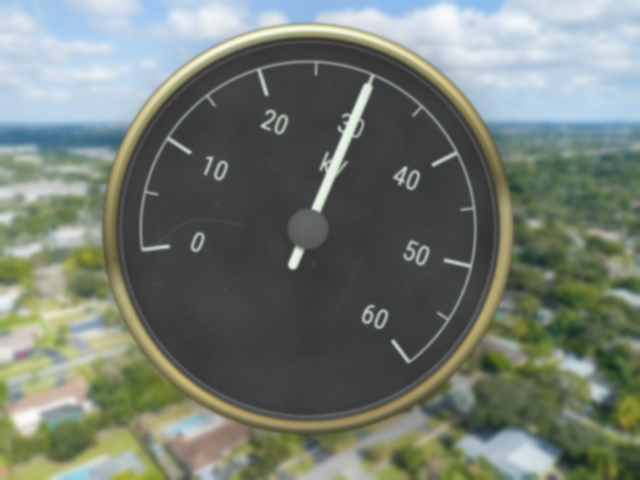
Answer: 30 kV
